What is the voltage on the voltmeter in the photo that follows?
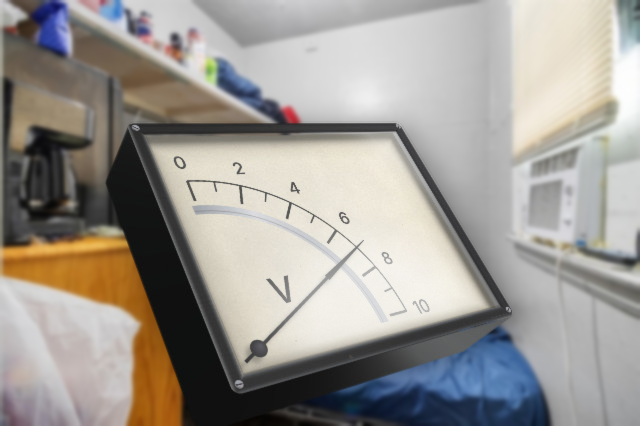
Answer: 7 V
